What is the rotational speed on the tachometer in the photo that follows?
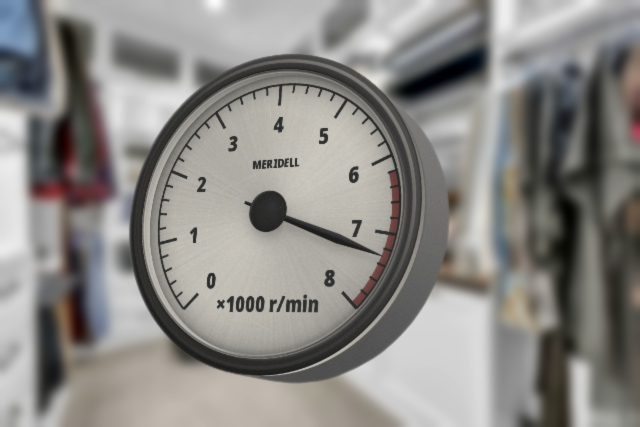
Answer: 7300 rpm
